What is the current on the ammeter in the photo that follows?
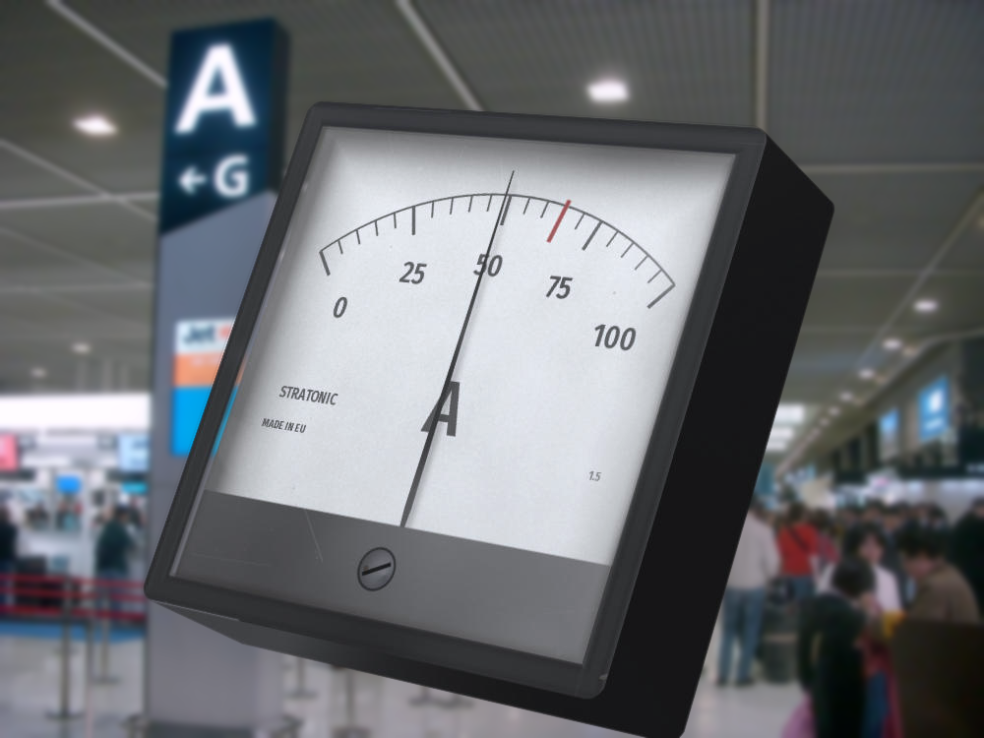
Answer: 50 A
